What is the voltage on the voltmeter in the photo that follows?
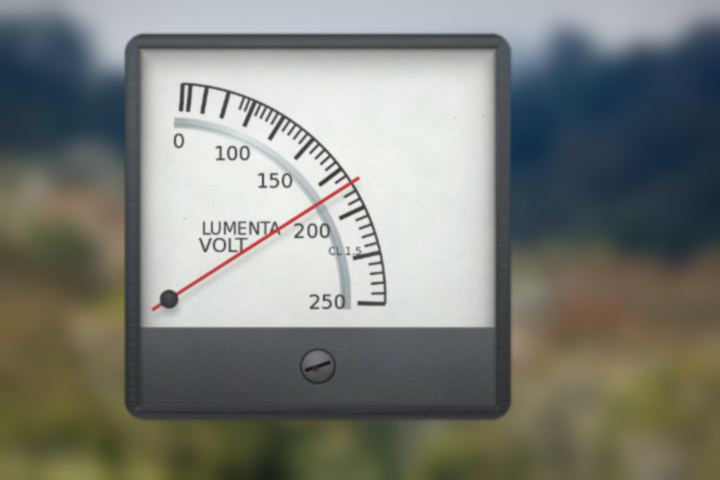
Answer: 185 V
